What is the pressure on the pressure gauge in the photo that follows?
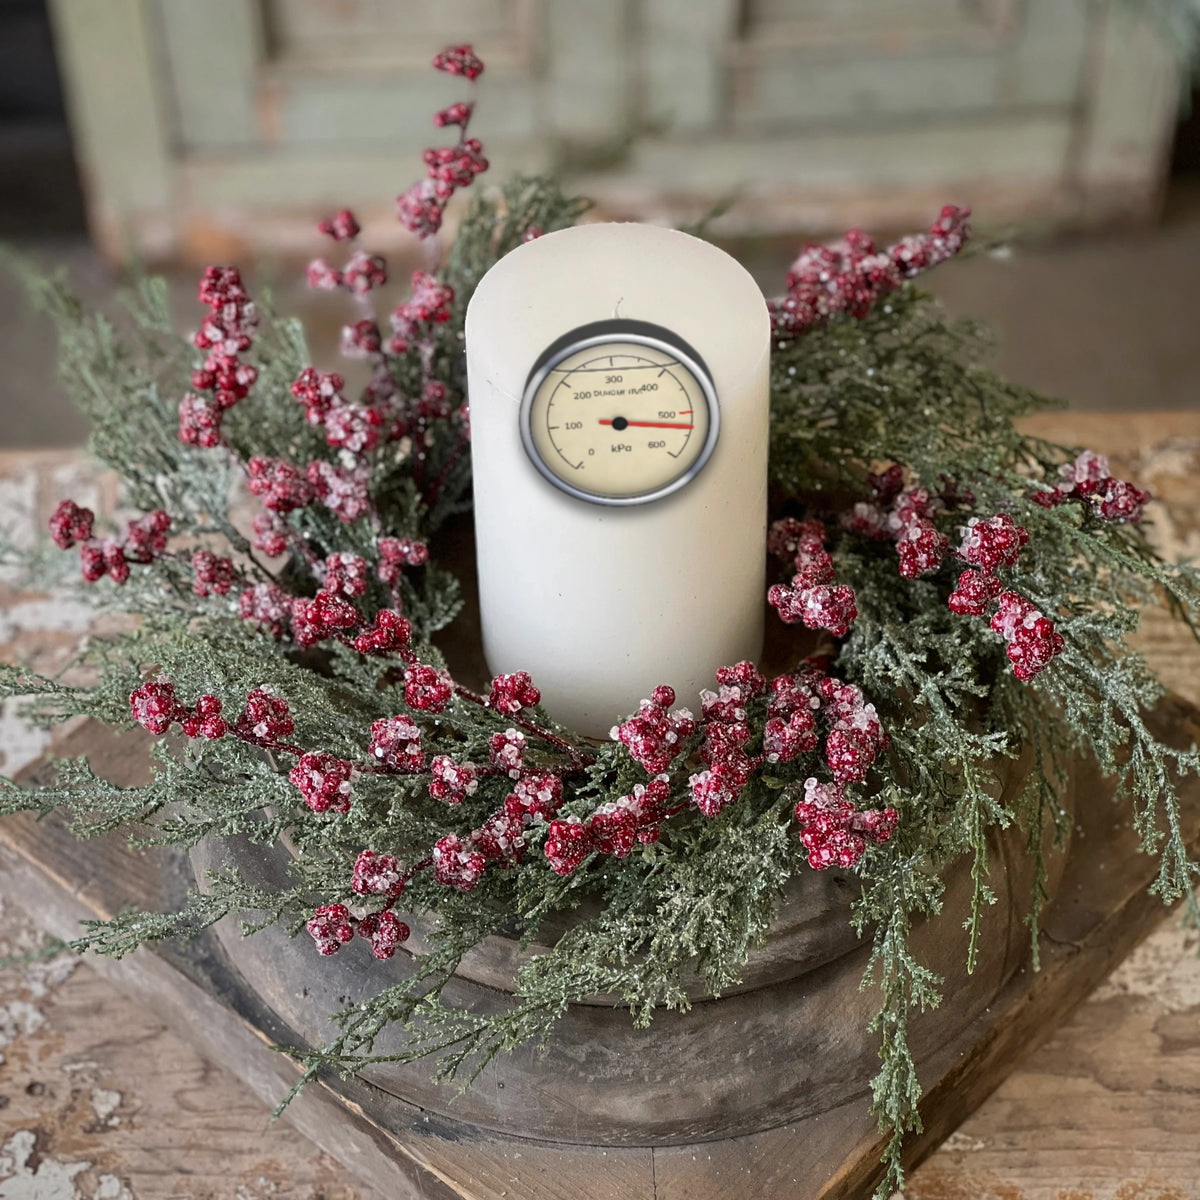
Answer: 525 kPa
